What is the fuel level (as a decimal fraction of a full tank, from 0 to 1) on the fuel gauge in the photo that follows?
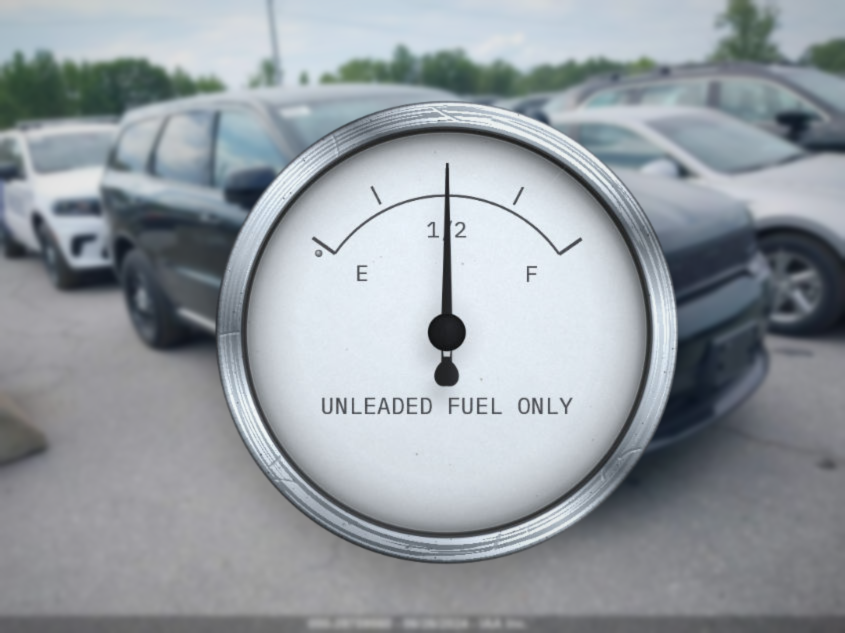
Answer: 0.5
